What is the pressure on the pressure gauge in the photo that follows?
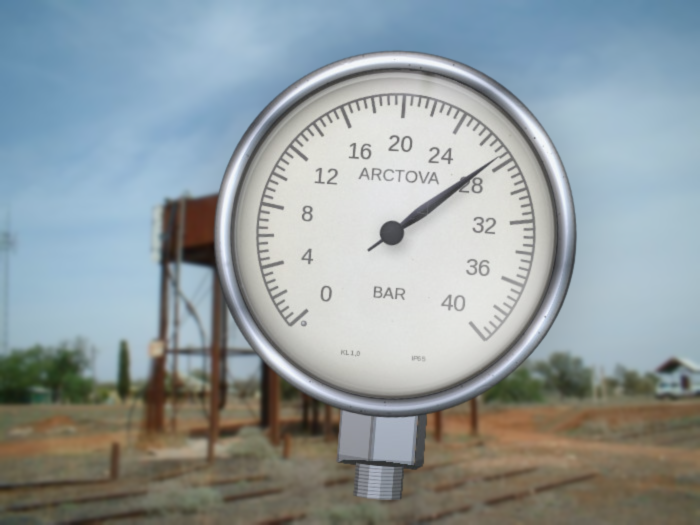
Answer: 27.5 bar
